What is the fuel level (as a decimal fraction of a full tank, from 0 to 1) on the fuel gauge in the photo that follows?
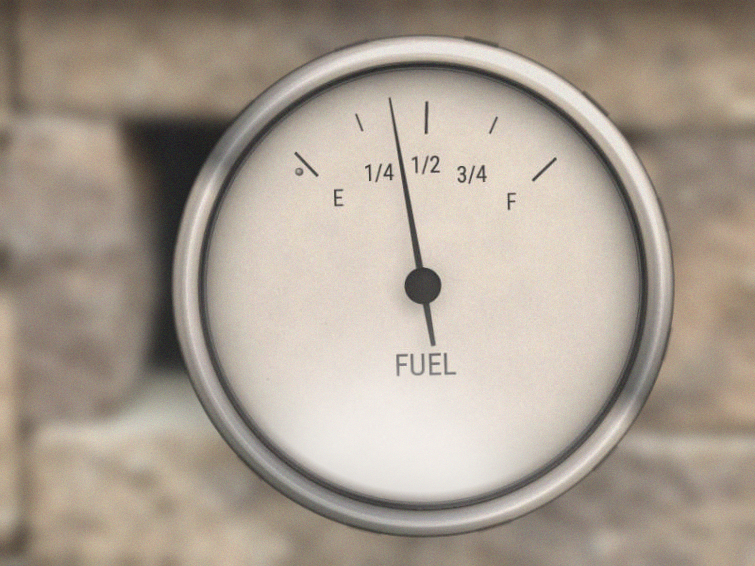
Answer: 0.375
